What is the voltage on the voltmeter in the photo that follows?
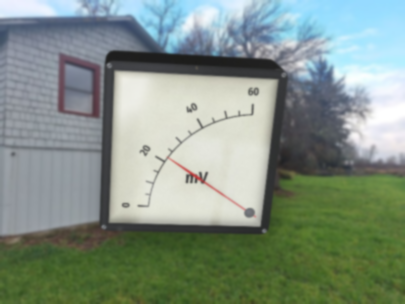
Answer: 22.5 mV
